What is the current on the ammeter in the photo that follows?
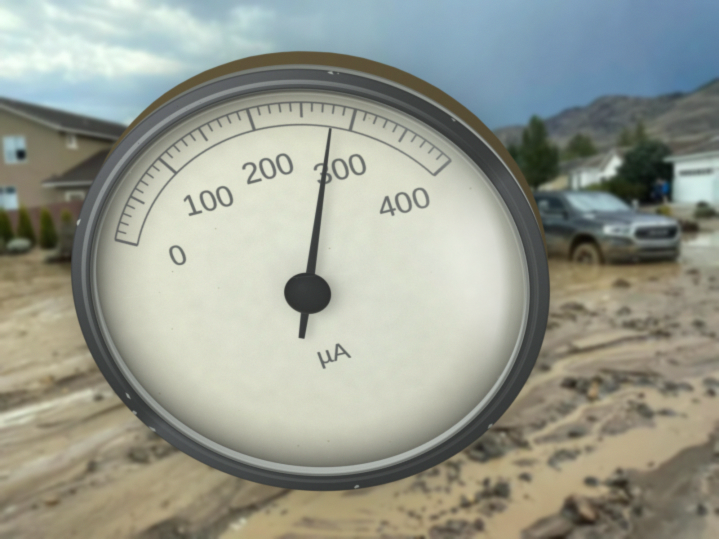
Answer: 280 µA
